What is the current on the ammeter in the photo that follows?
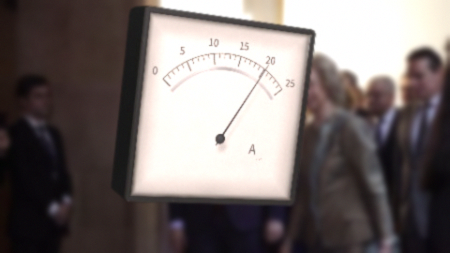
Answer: 20 A
